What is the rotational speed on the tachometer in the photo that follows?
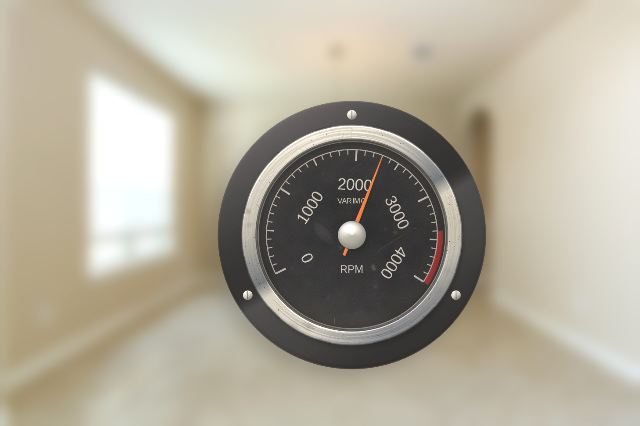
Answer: 2300 rpm
